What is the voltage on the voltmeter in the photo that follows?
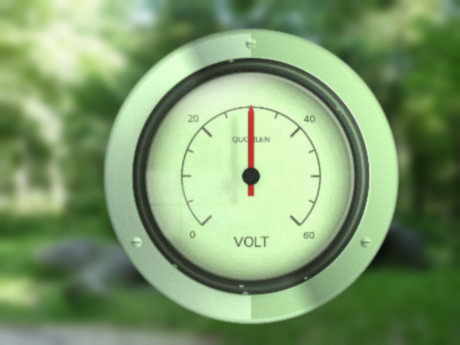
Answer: 30 V
